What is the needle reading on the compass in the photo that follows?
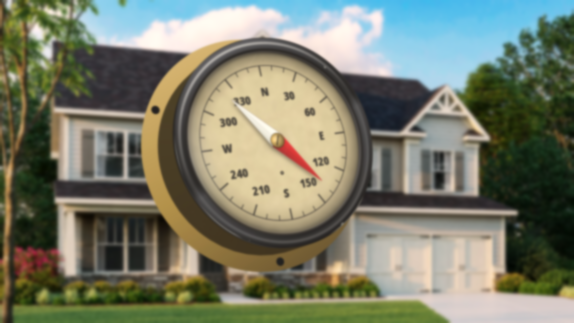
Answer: 140 °
